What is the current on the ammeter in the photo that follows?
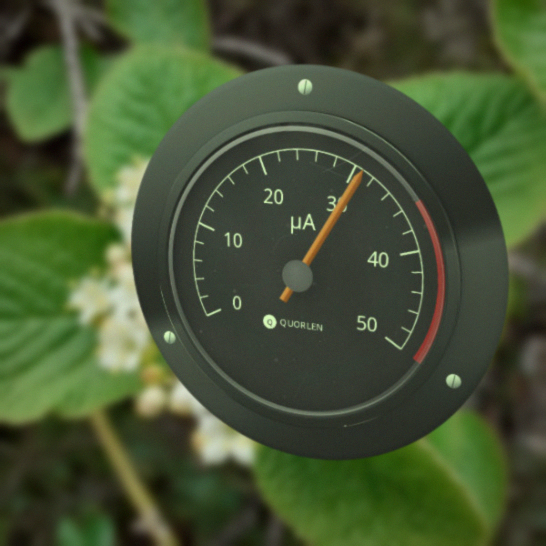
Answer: 31 µA
